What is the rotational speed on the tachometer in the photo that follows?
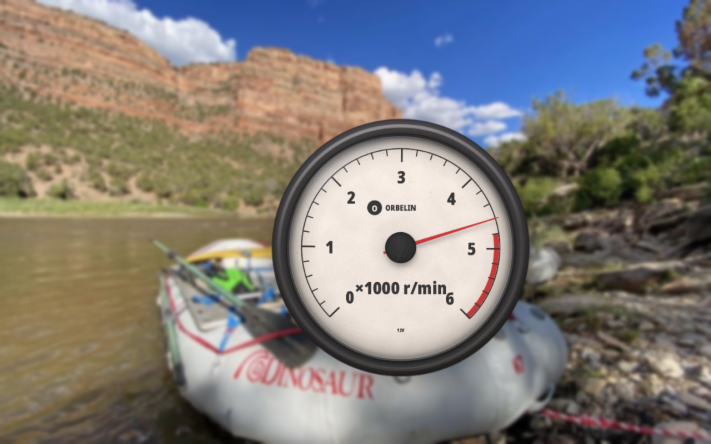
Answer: 4600 rpm
